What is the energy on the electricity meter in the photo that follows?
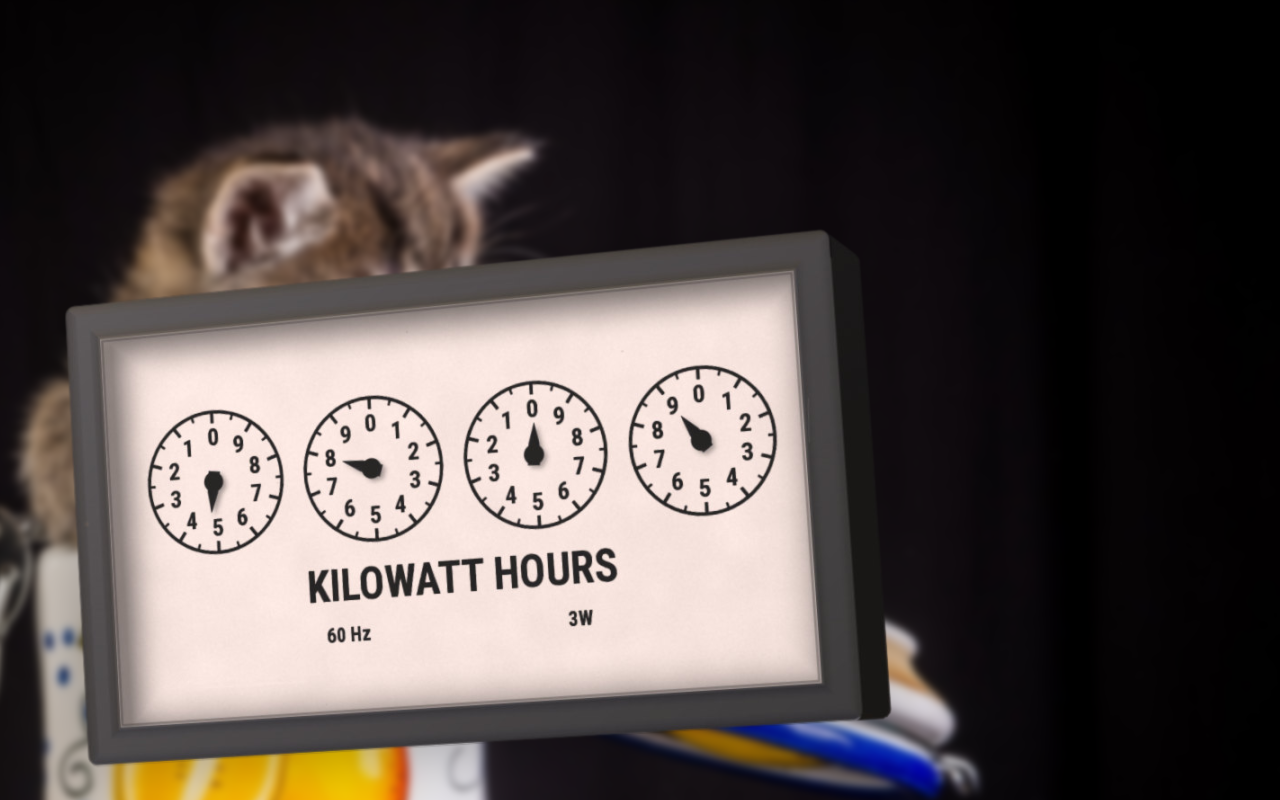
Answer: 4799 kWh
